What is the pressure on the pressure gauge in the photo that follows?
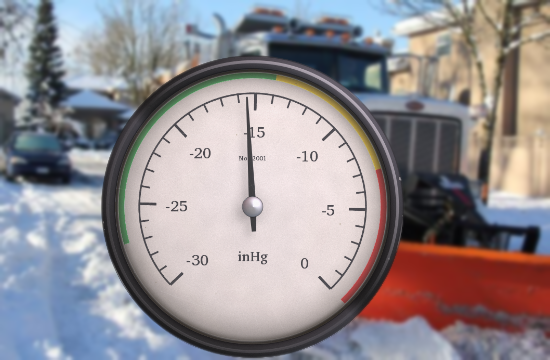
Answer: -15.5 inHg
